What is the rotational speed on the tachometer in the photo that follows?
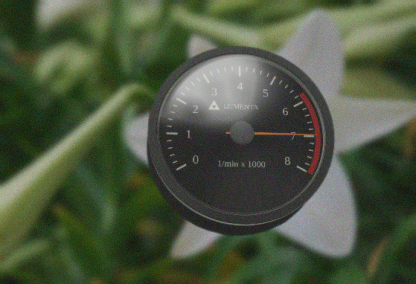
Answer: 7000 rpm
